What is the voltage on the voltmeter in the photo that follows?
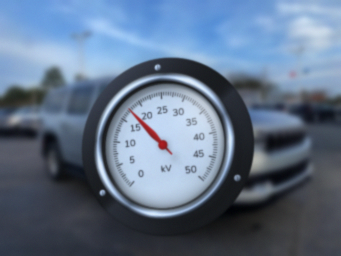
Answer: 17.5 kV
